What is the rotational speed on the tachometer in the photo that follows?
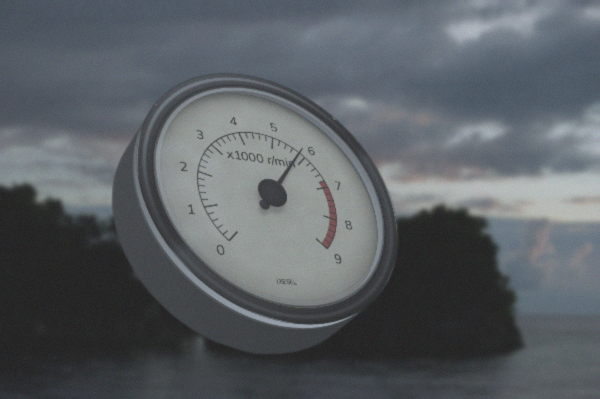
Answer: 5800 rpm
